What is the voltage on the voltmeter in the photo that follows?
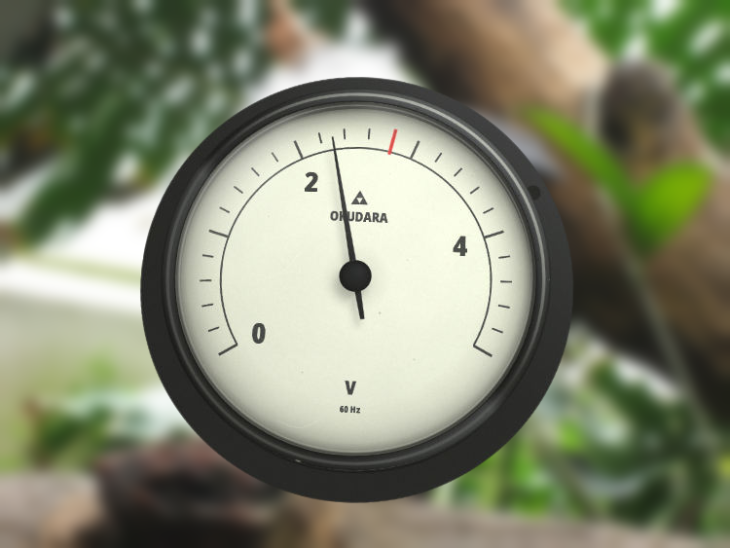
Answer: 2.3 V
